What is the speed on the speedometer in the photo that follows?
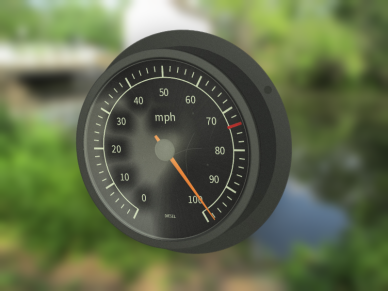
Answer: 98 mph
